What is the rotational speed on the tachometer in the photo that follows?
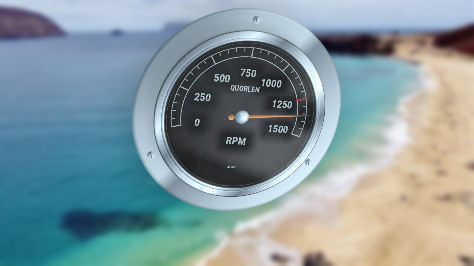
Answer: 1350 rpm
